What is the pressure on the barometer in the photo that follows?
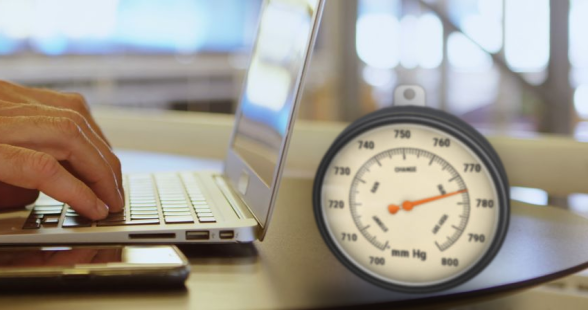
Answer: 775 mmHg
